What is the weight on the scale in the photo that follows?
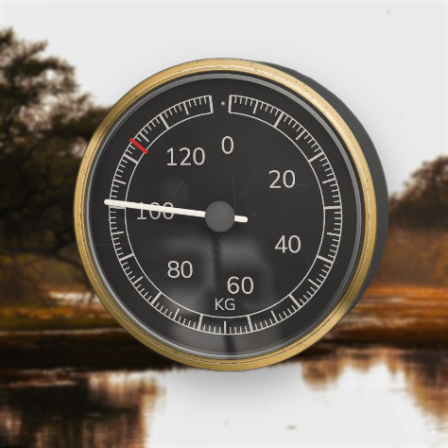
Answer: 101 kg
